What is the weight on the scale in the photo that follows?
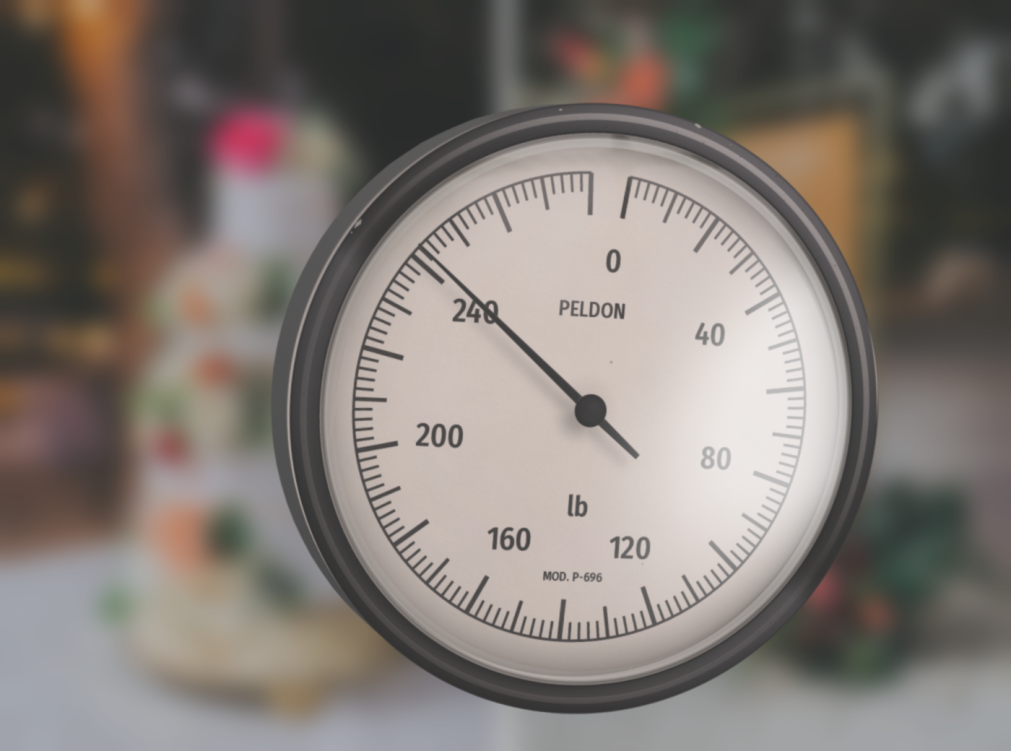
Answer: 242 lb
